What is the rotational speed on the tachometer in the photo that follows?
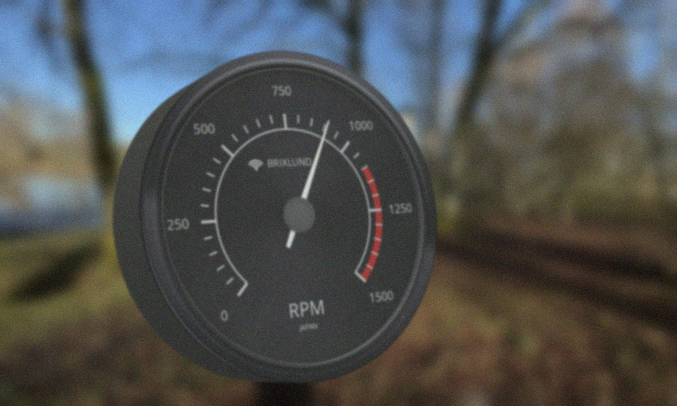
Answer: 900 rpm
